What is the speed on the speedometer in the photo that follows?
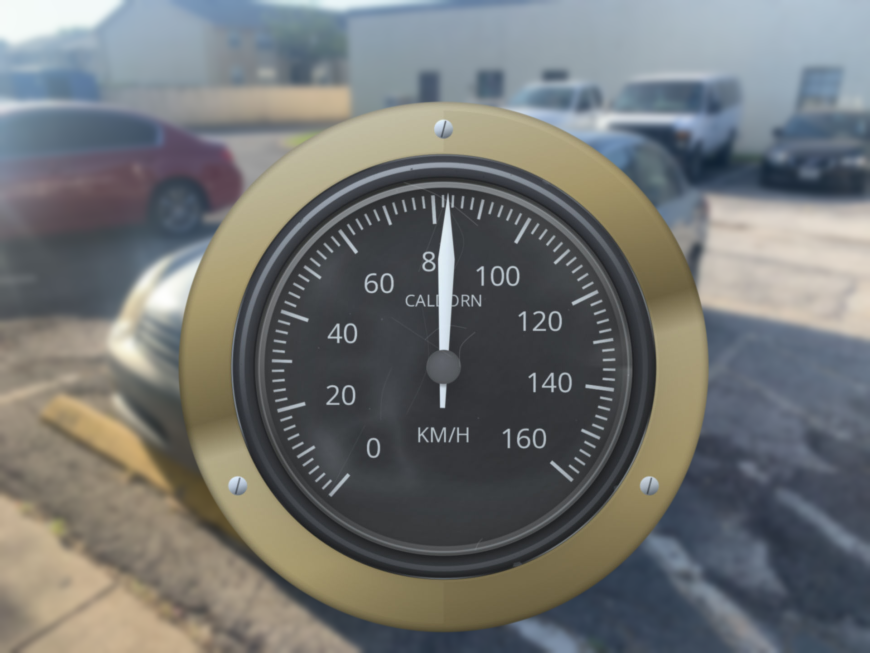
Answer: 83 km/h
